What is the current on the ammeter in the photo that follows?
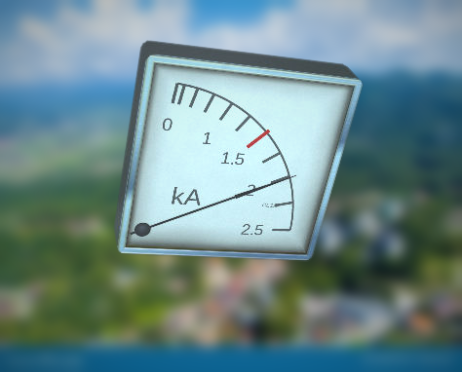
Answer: 2 kA
